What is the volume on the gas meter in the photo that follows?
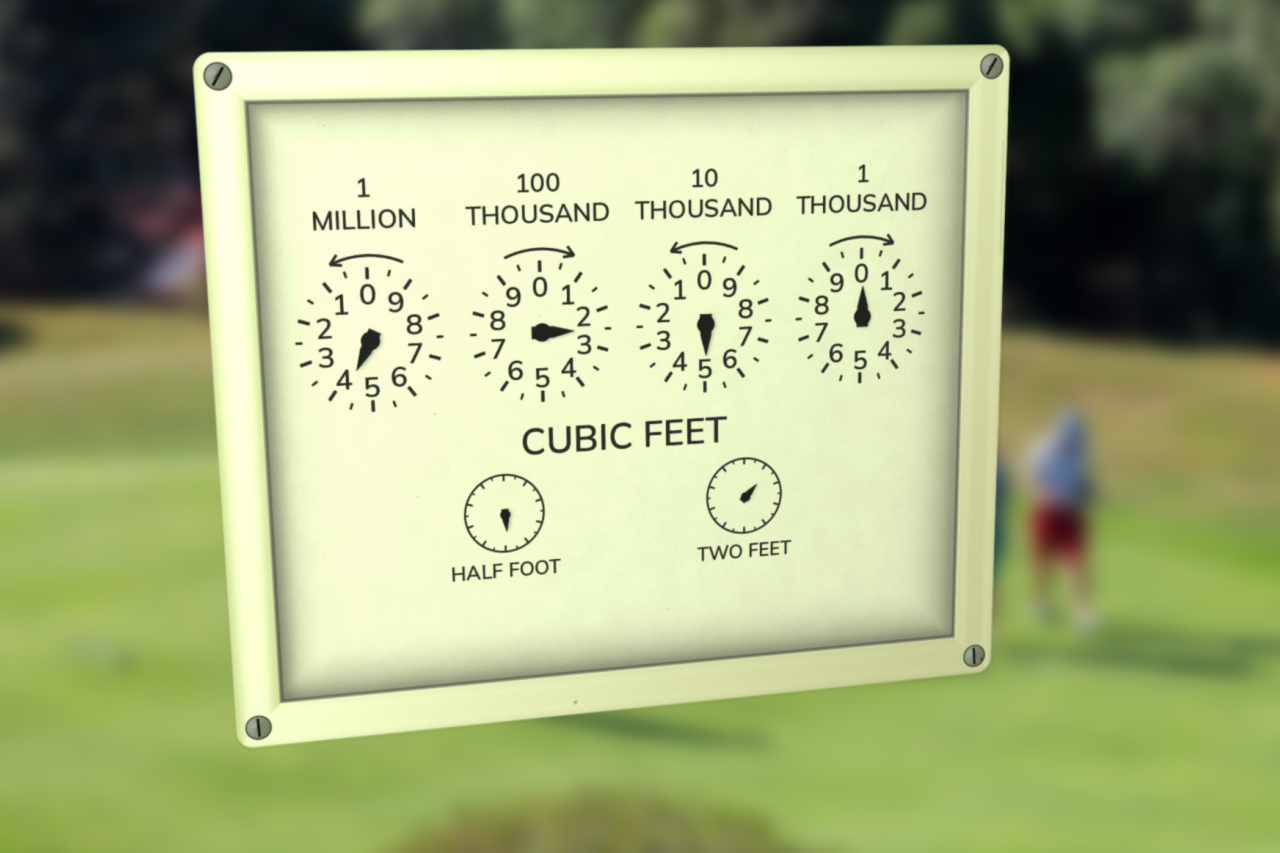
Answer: 425000 ft³
